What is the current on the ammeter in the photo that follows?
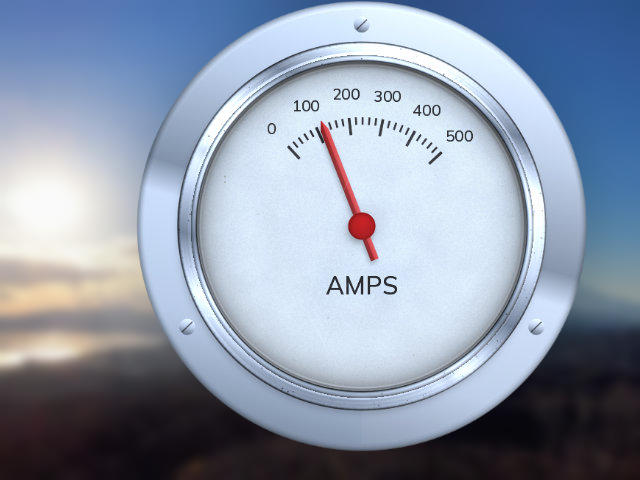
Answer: 120 A
